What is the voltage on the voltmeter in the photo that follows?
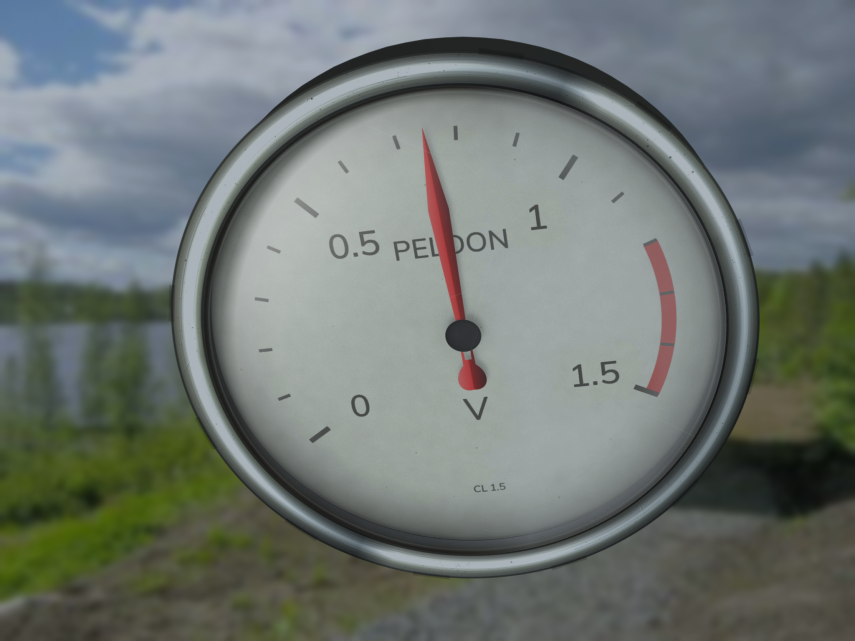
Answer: 0.75 V
